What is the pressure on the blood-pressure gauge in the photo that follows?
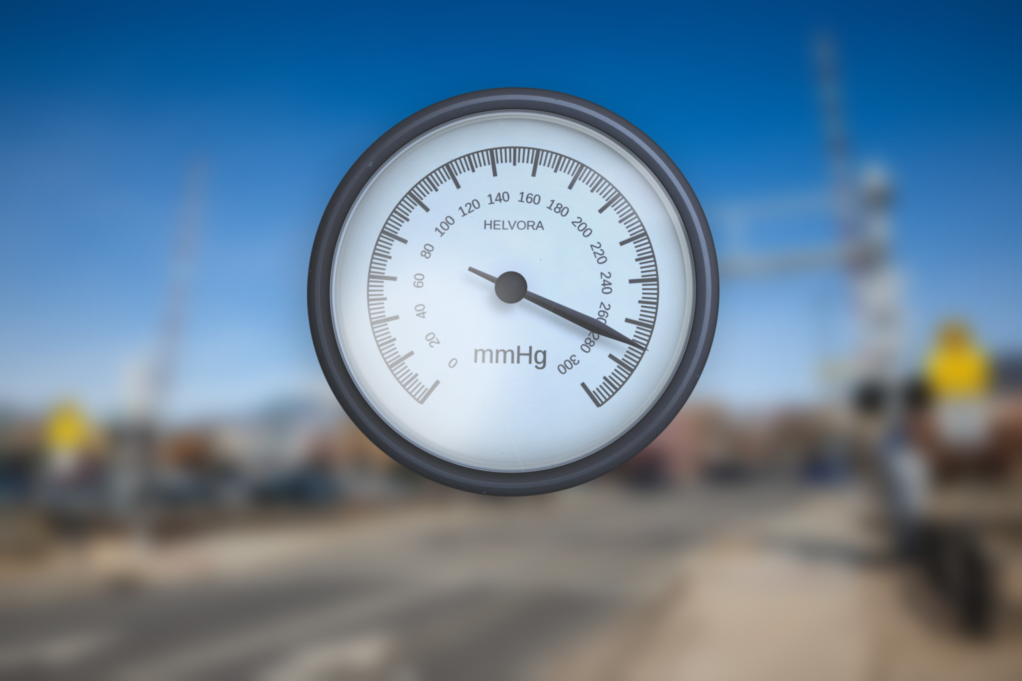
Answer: 270 mmHg
